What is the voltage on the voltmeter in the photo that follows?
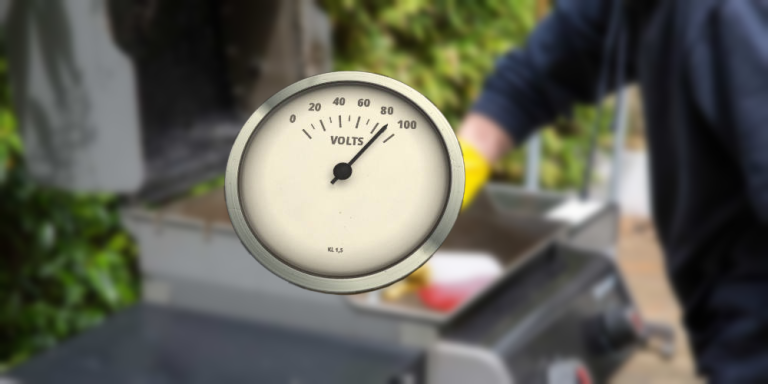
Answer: 90 V
